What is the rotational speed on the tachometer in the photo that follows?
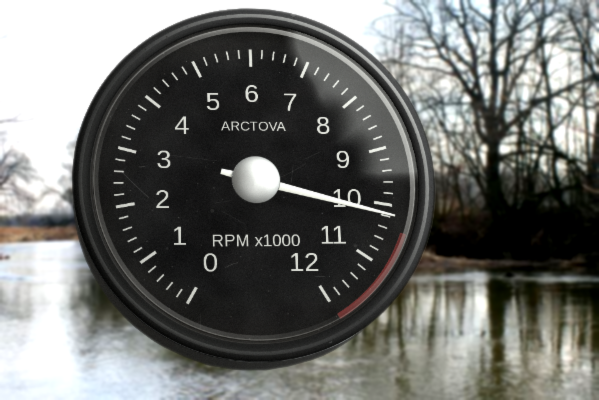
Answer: 10200 rpm
